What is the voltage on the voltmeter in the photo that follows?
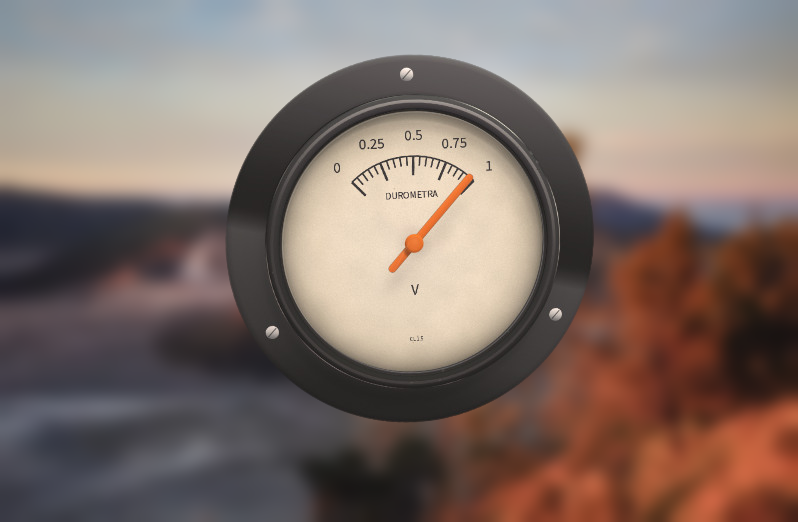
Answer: 0.95 V
